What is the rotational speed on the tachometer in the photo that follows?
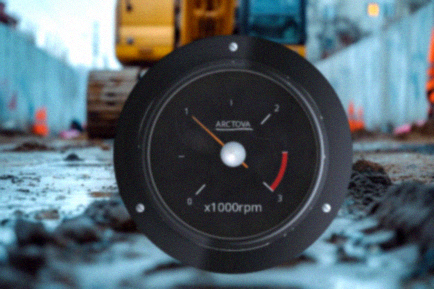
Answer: 1000 rpm
